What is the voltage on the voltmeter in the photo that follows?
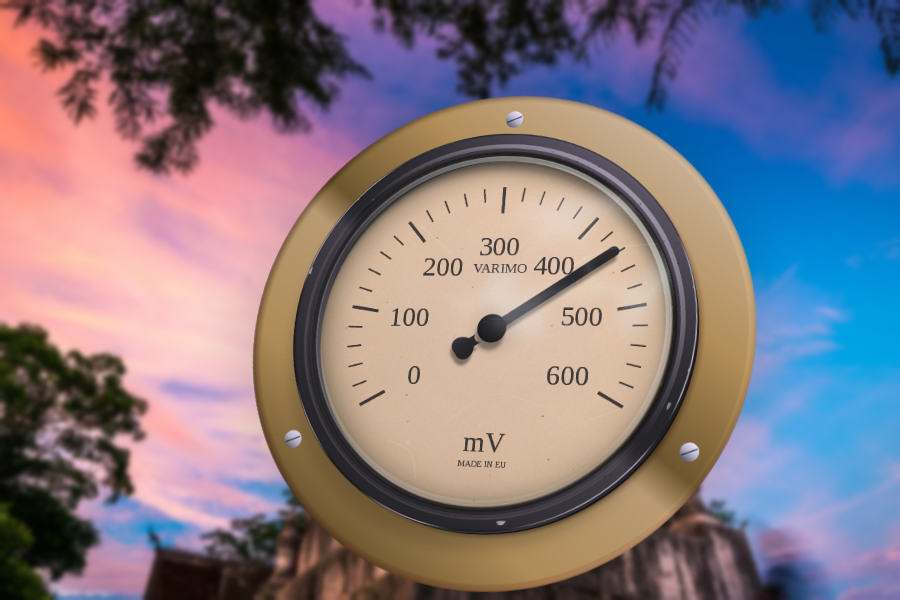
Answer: 440 mV
